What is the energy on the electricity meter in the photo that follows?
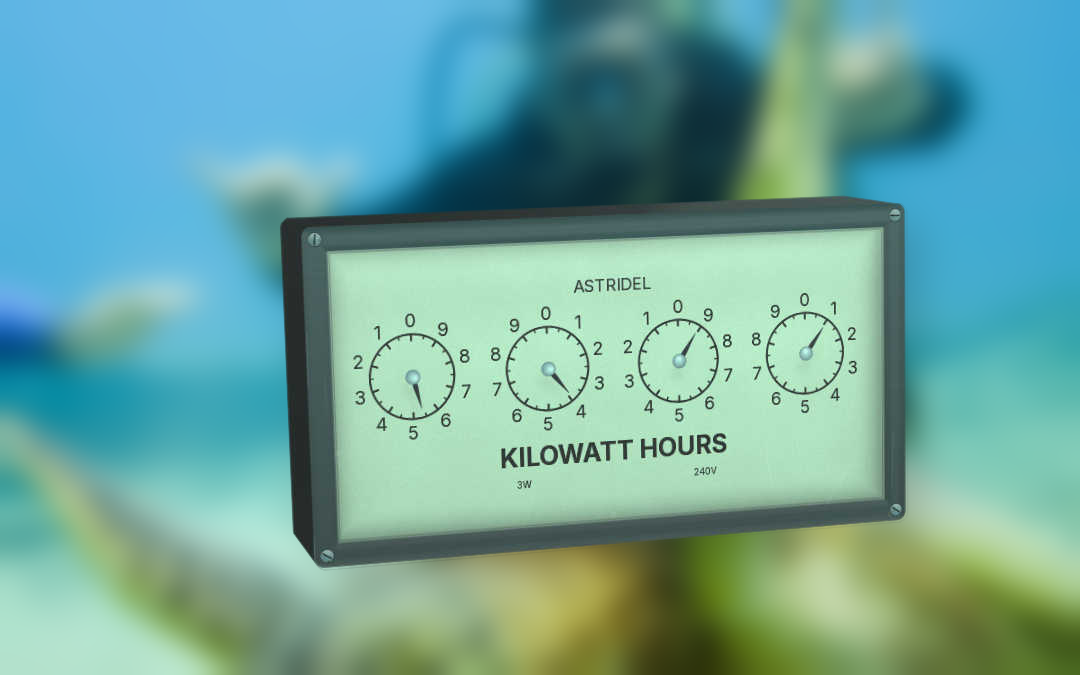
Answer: 5391 kWh
